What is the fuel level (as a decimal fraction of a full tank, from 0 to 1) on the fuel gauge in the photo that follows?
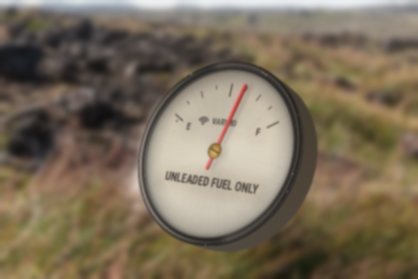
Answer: 0.625
